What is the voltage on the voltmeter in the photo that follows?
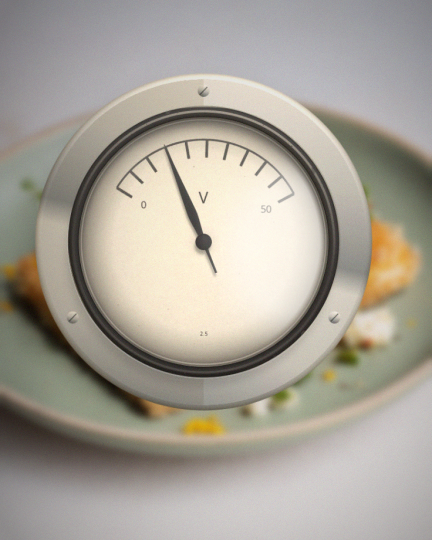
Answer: 15 V
